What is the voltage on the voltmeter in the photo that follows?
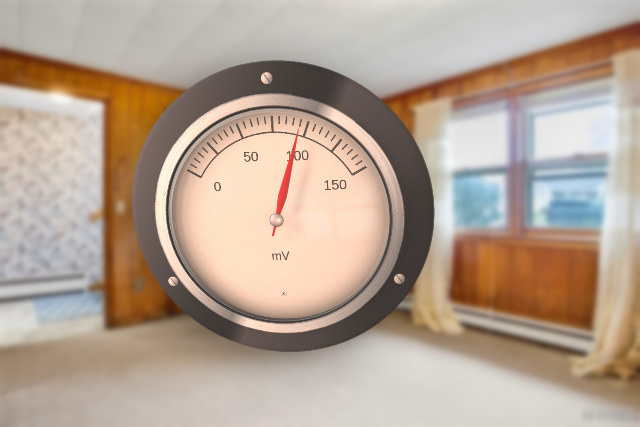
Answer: 95 mV
